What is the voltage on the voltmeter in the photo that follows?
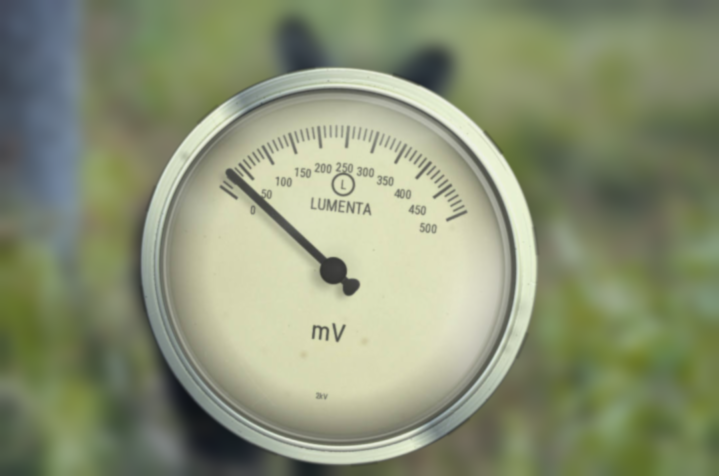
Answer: 30 mV
